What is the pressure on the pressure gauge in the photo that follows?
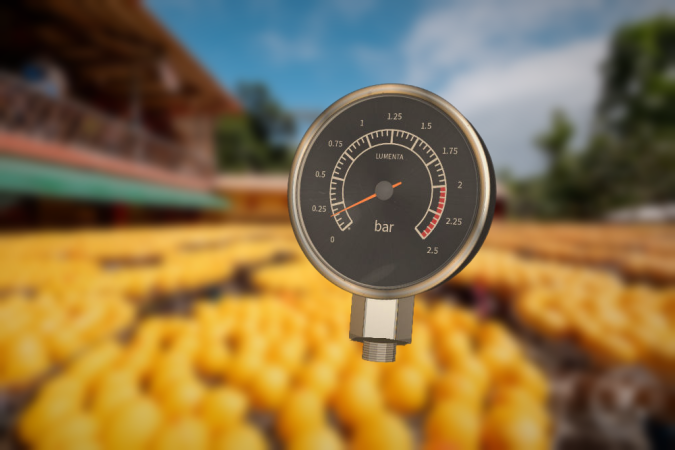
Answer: 0.15 bar
